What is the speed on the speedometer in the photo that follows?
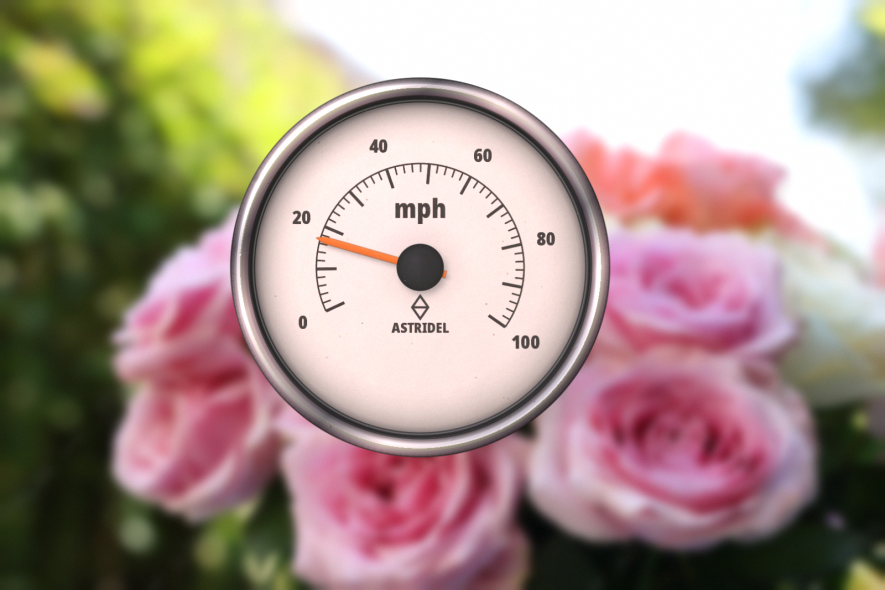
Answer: 17 mph
